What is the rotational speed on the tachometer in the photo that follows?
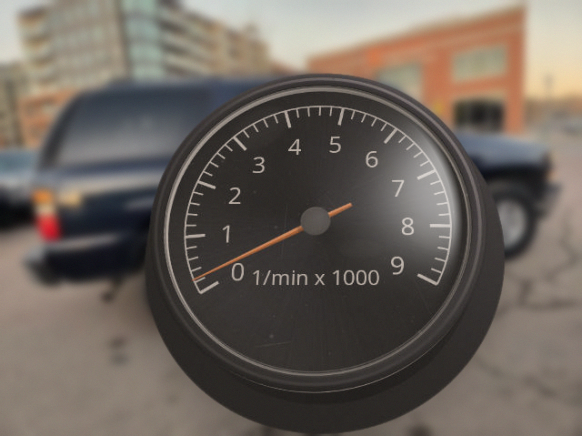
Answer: 200 rpm
